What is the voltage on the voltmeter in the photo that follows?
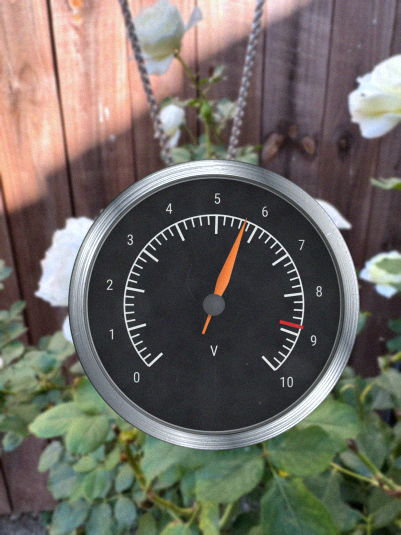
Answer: 5.7 V
